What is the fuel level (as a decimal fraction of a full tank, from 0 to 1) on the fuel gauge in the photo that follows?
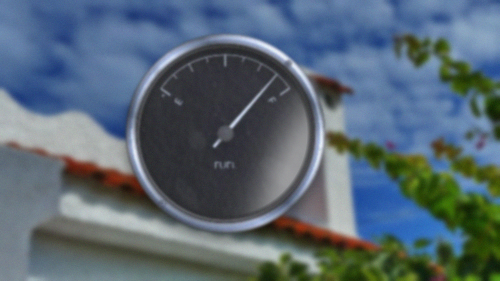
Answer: 0.875
